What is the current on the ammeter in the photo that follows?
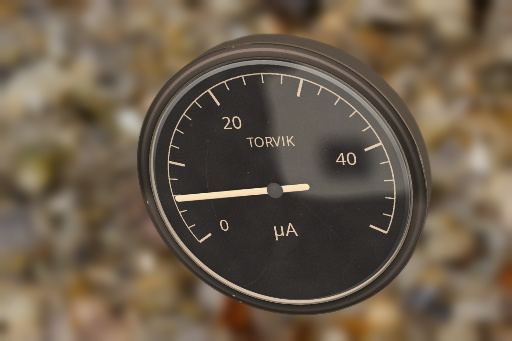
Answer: 6 µA
